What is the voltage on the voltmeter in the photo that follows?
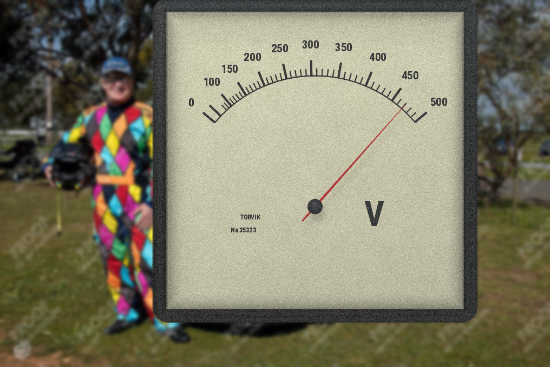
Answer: 470 V
